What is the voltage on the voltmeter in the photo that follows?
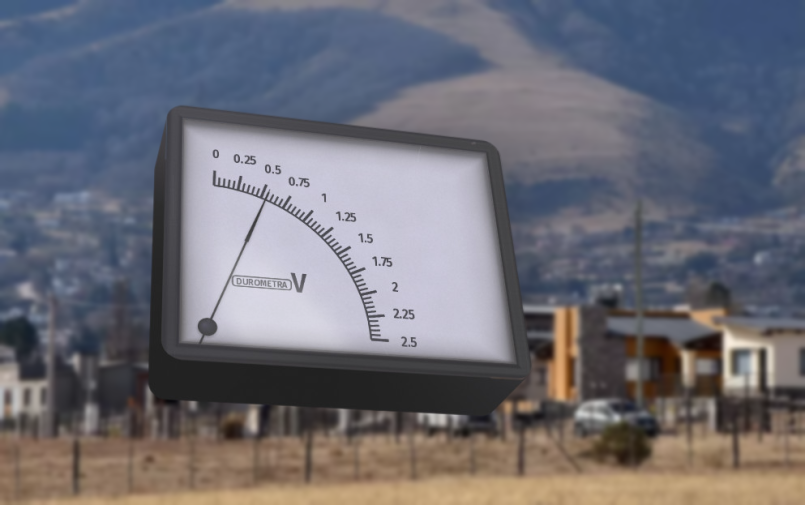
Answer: 0.55 V
